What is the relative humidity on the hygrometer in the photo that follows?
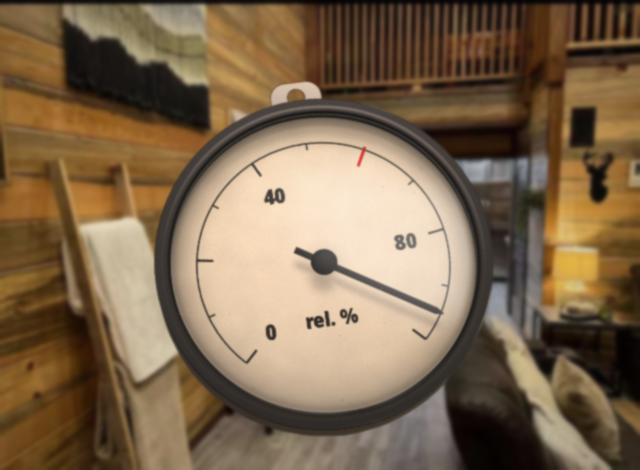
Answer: 95 %
